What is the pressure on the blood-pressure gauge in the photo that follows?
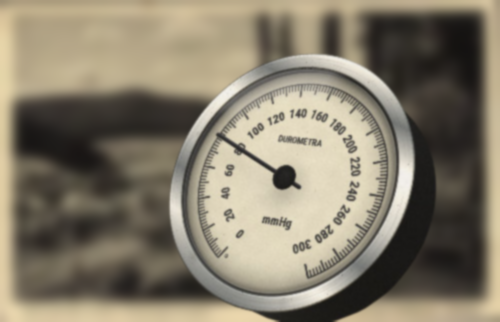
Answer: 80 mmHg
